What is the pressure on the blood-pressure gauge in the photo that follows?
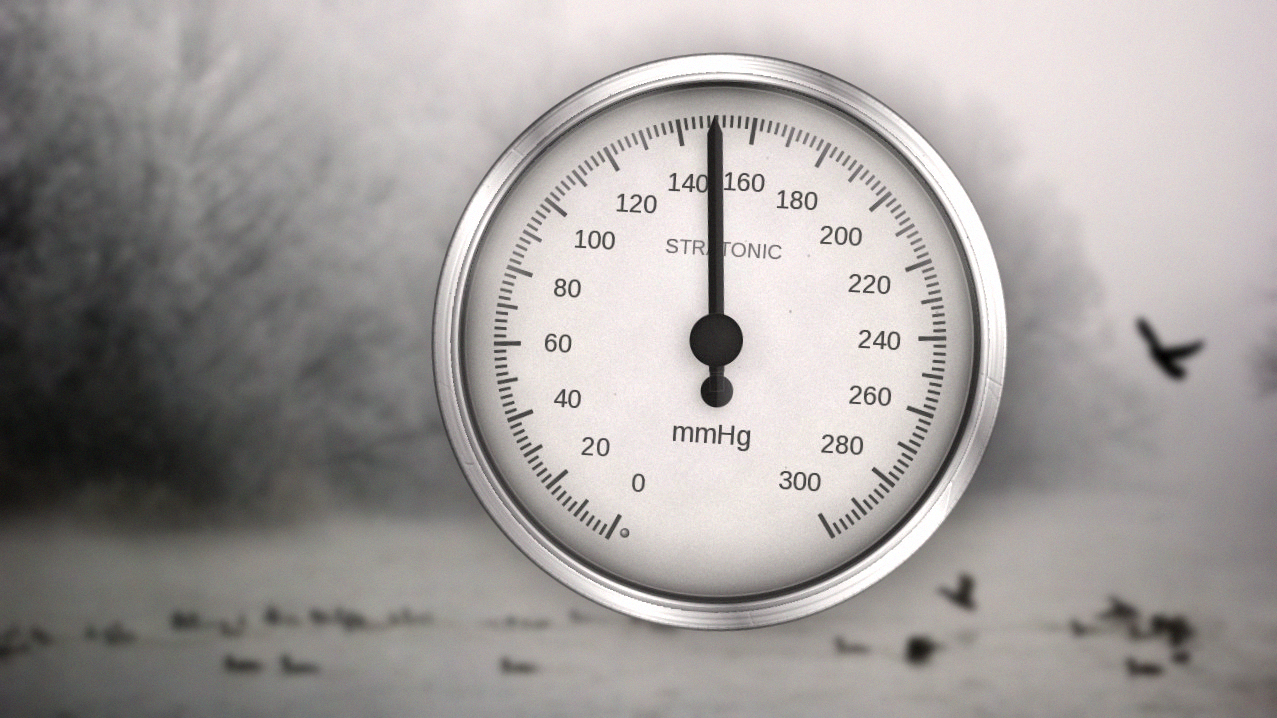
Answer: 150 mmHg
